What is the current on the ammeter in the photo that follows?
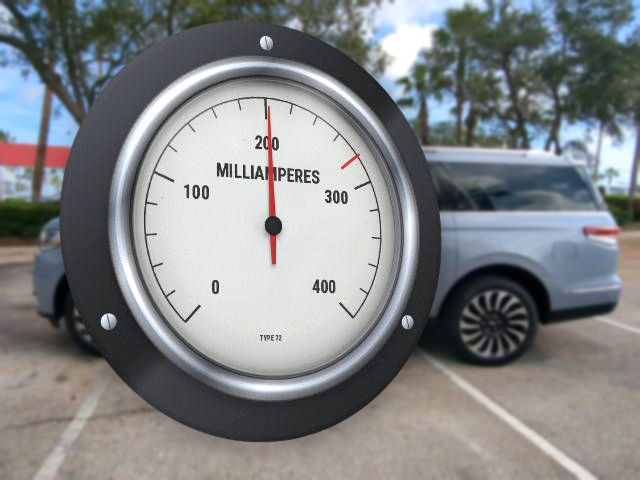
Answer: 200 mA
